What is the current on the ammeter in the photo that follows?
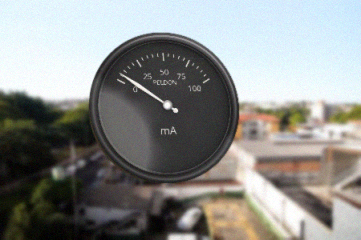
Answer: 5 mA
